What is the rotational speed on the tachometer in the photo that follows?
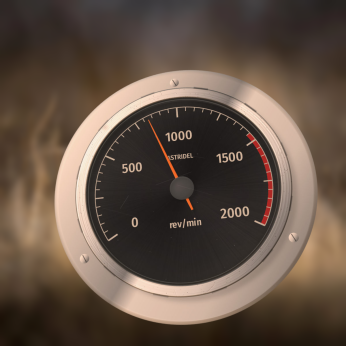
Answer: 825 rpm
